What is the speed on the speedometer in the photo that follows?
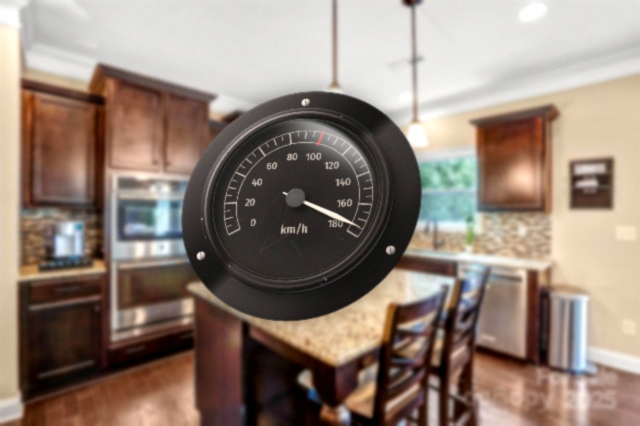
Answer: 175 km/h
